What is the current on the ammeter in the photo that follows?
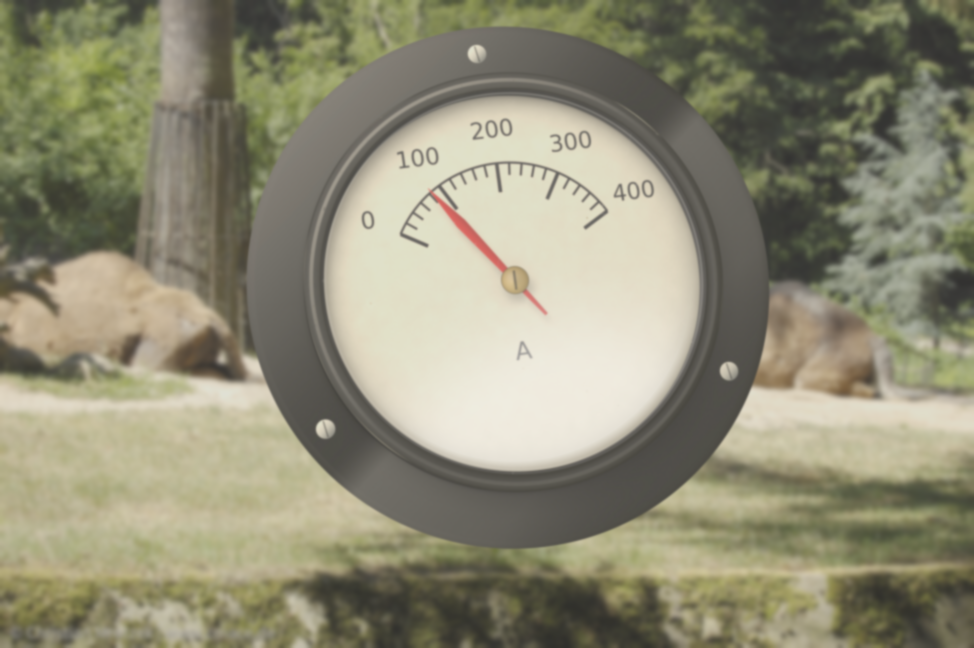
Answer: 80 A
